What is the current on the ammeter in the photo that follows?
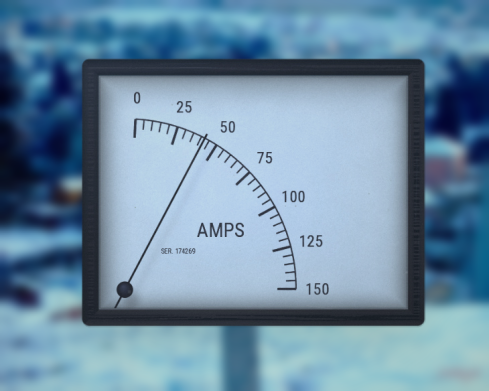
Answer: 42.5 A
